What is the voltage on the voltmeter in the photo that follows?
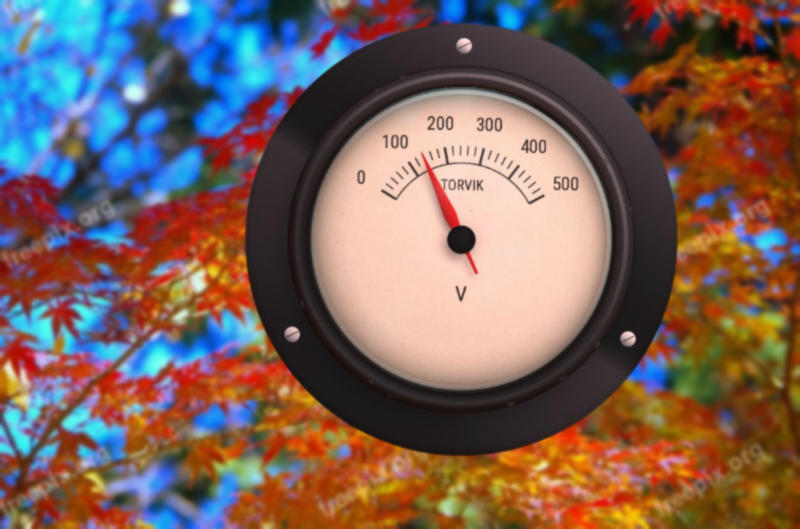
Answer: 140 V
